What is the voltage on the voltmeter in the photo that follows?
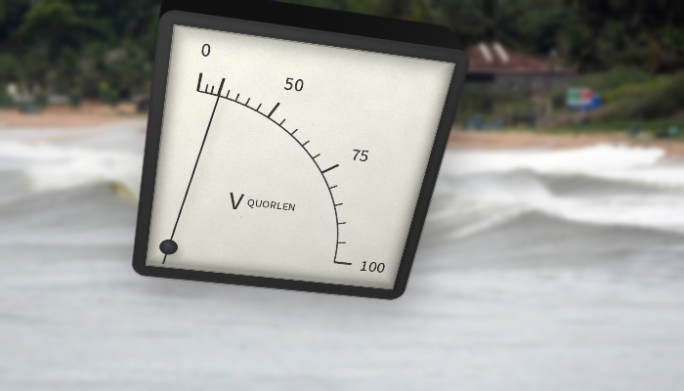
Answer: 25 V
